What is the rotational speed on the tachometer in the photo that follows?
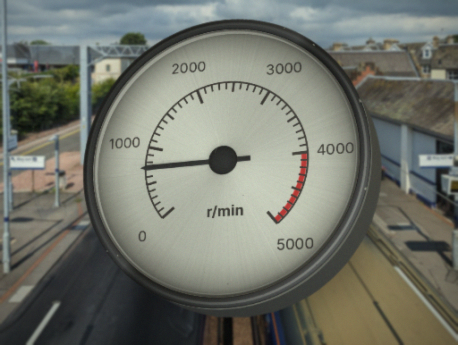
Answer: 700 rpm
